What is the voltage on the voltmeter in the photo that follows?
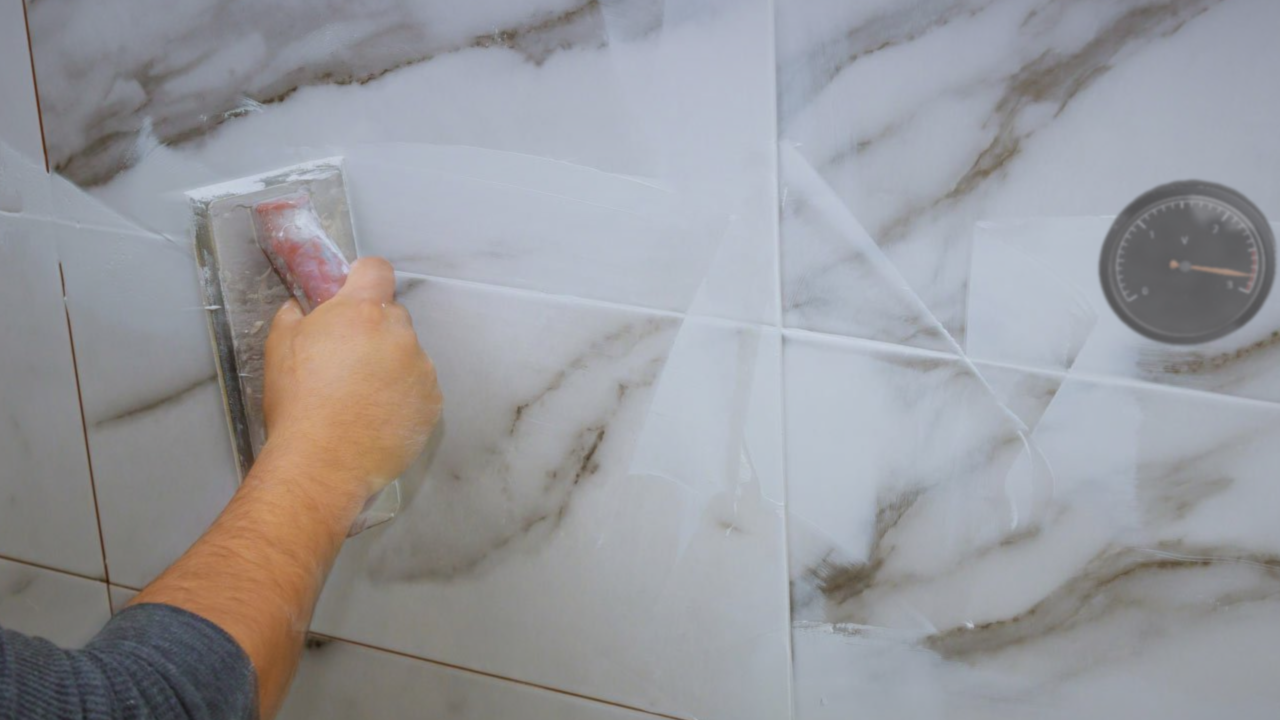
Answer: 2.8 V
